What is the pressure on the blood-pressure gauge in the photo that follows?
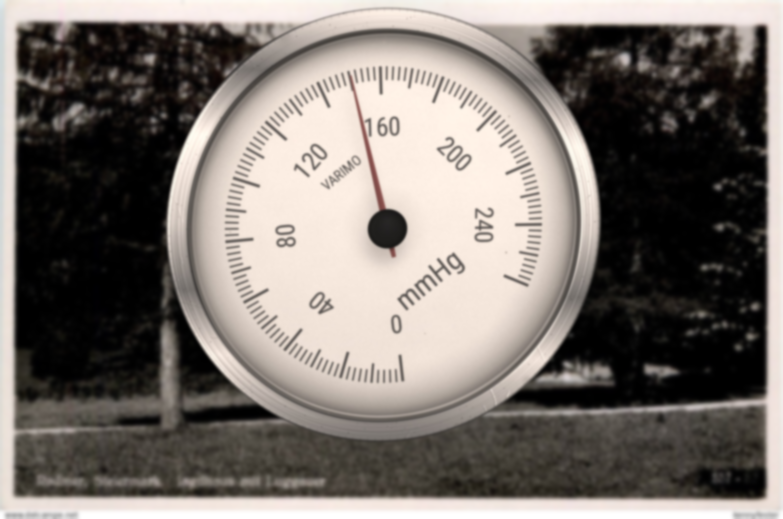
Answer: 150 mmHg
